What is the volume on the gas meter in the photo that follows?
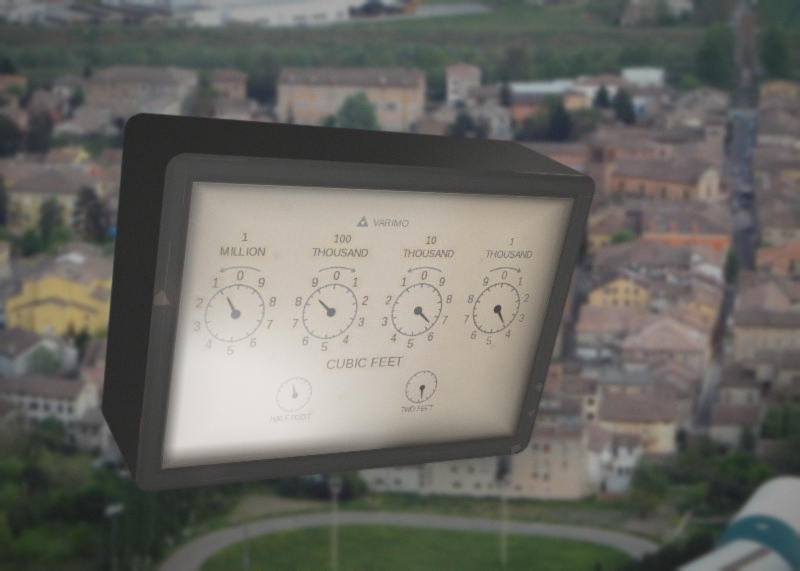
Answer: 86400 ft³
